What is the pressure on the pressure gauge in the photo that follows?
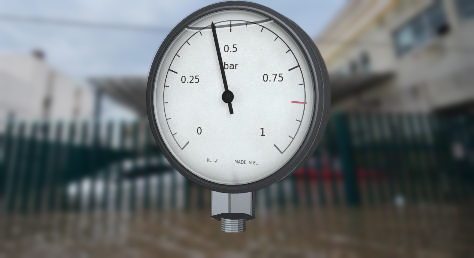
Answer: 0.45 bar
